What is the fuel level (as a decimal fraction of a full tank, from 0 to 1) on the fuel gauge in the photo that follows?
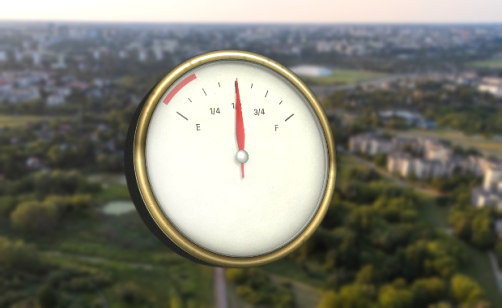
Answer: 0.5
